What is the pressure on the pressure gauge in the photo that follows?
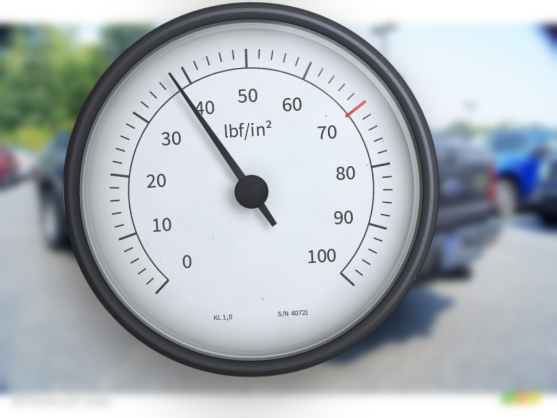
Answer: 38 psi
